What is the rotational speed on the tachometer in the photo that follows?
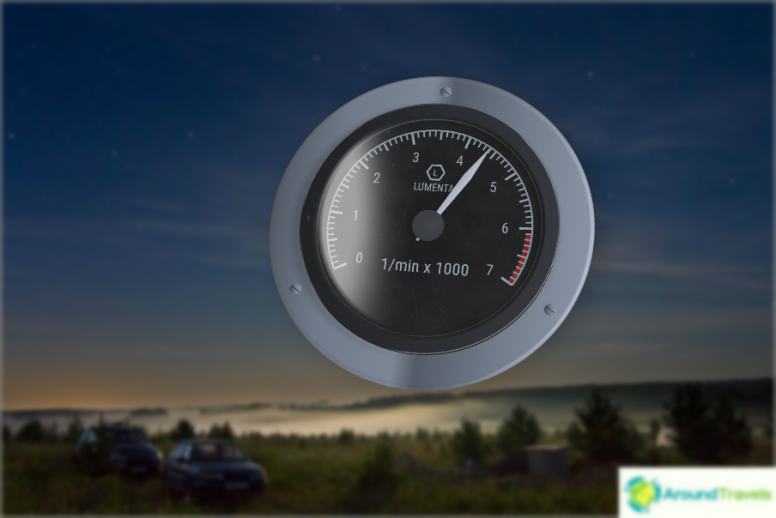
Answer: 4400 rpm
